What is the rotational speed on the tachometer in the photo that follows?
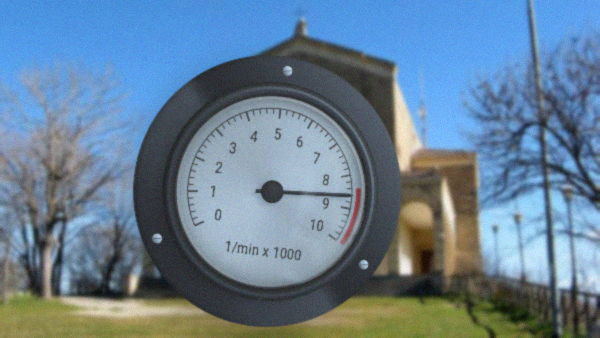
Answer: 8600 rpm
